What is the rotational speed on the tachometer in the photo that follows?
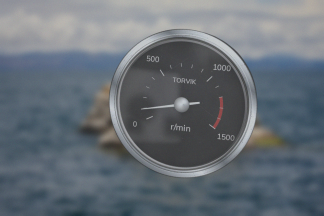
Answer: 100 rpm
